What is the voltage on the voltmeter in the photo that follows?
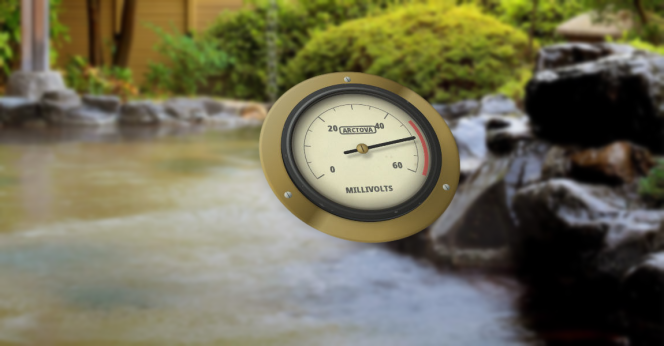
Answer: 50 mV
